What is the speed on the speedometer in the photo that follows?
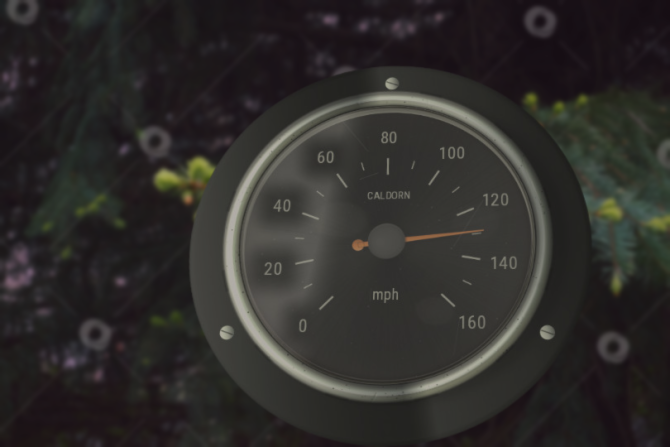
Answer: 130 mph
